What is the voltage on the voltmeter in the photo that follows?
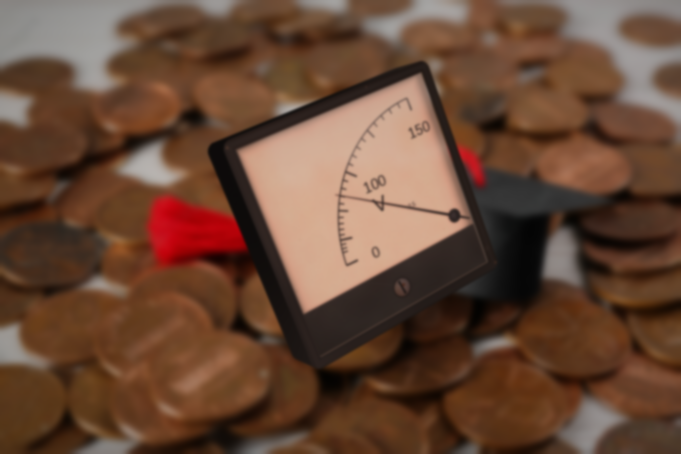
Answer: 85 V
